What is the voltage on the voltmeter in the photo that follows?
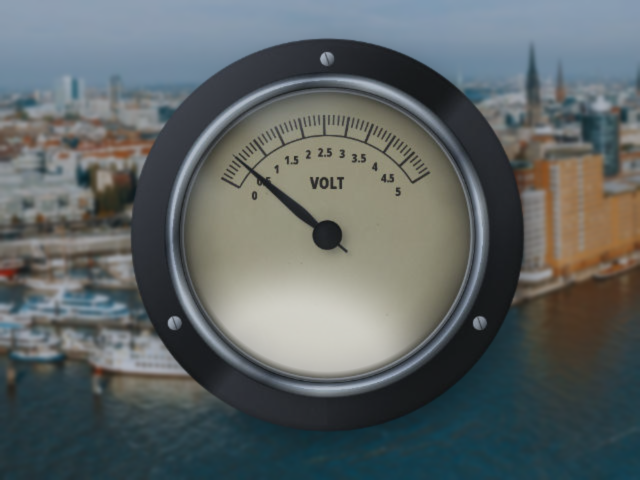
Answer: 0.5 V
